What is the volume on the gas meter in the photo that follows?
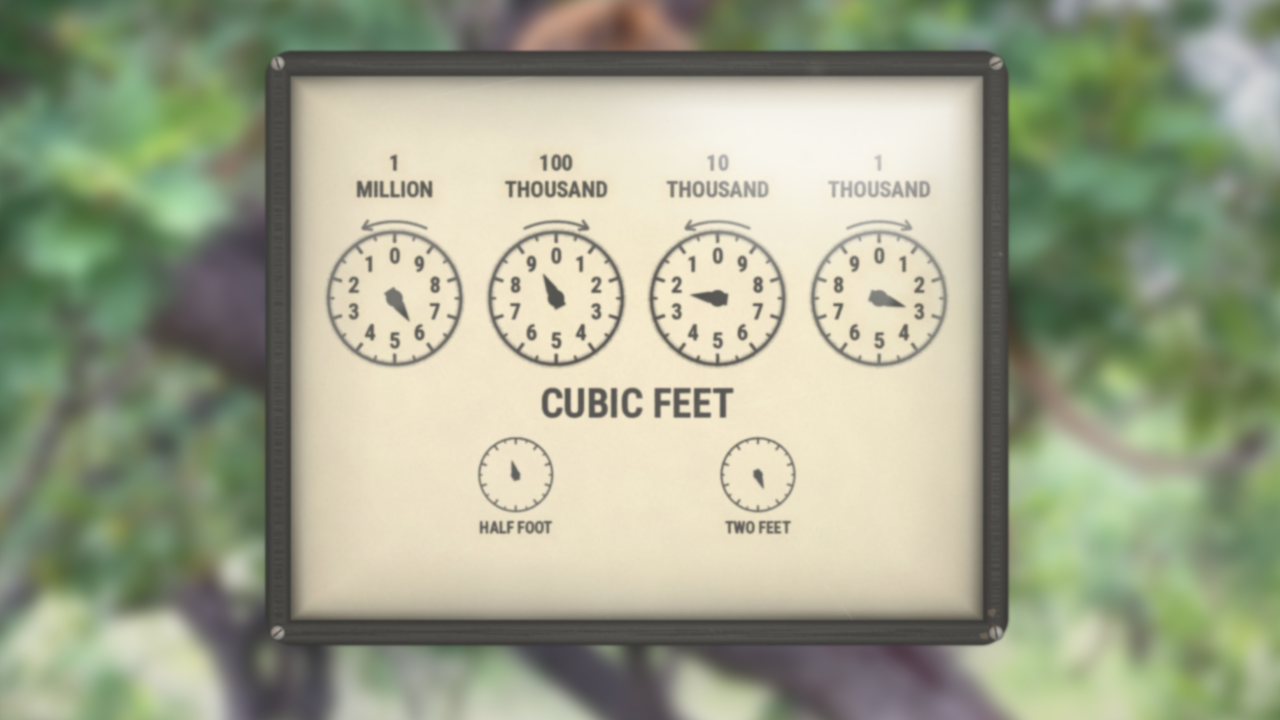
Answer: 592300 ft³
